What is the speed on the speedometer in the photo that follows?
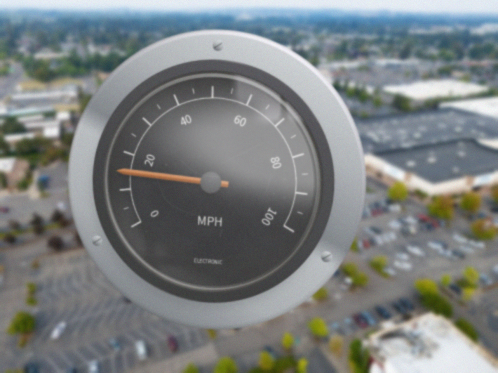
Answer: 15 mph
